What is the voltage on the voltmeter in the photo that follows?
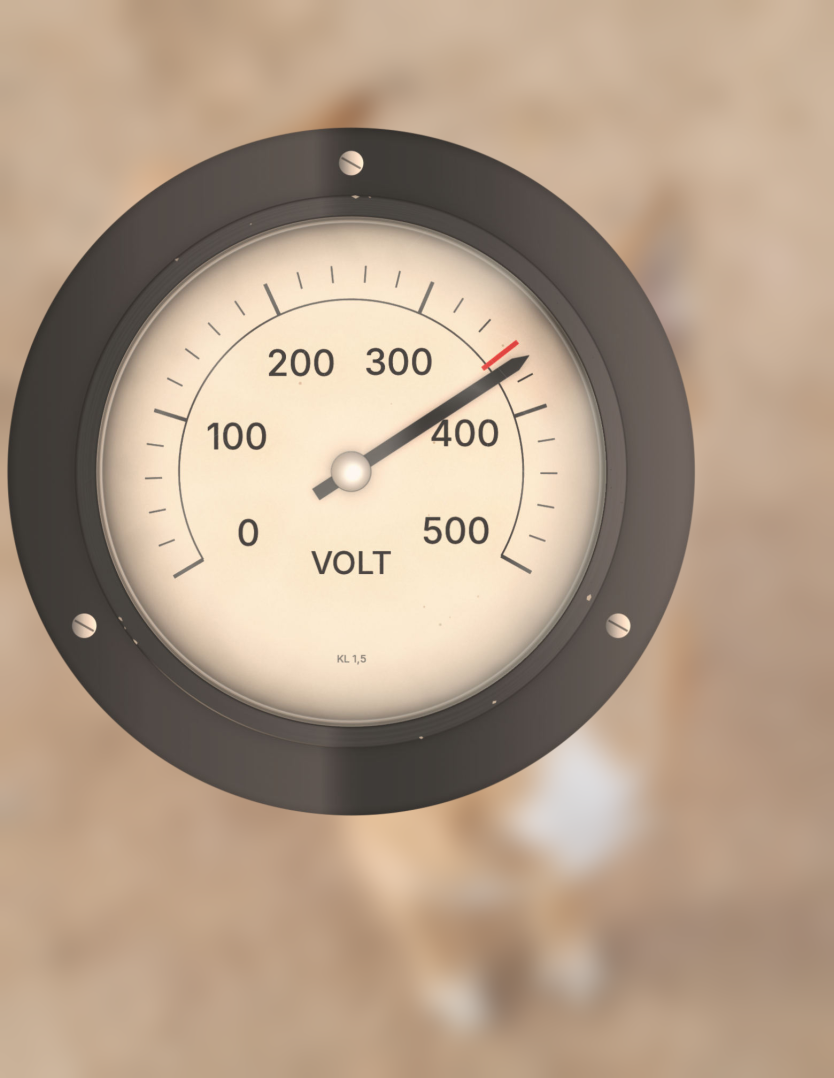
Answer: 370 V
